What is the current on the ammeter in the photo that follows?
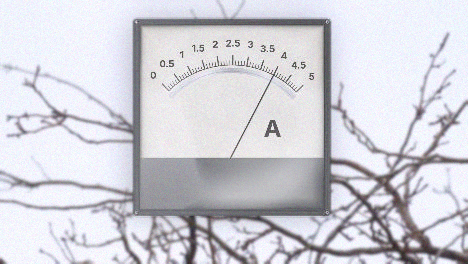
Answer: 4 A
